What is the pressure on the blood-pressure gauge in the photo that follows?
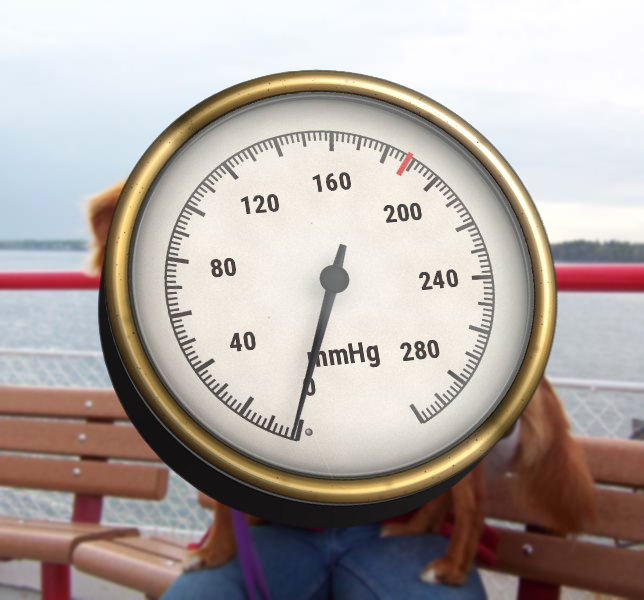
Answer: 2 mmHg
